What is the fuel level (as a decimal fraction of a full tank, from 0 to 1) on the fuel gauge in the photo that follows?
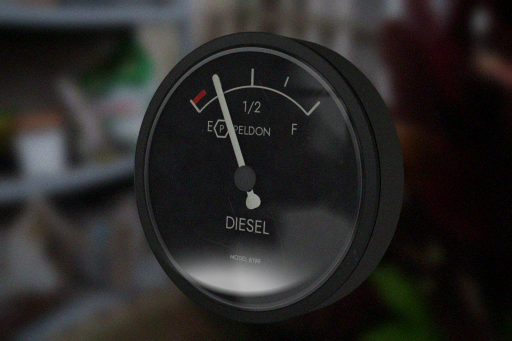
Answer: 0.25
